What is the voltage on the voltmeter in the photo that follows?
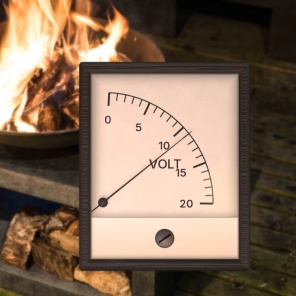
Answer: 11 V
